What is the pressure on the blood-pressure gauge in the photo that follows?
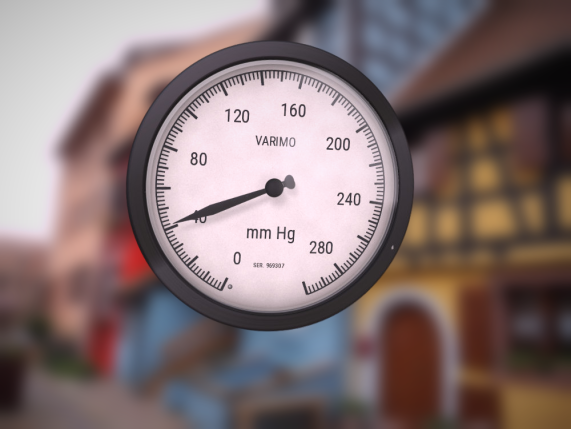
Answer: 42 mmHg
